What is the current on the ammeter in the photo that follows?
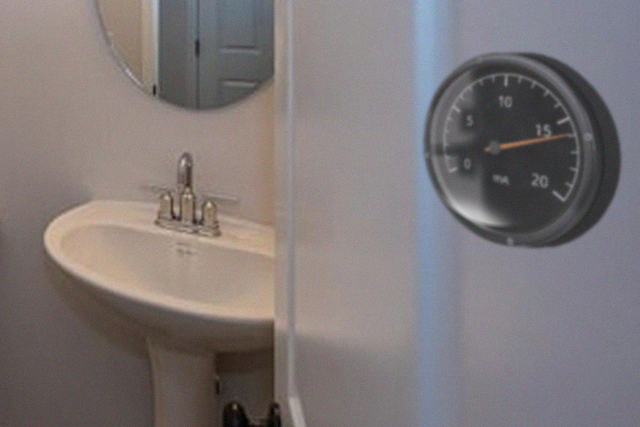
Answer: 16 mA
